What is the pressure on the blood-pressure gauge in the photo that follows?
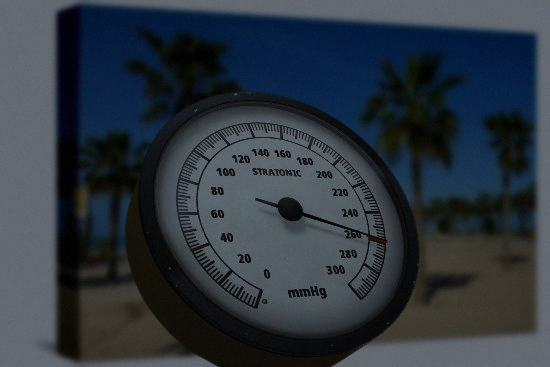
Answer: 260 mmHg
